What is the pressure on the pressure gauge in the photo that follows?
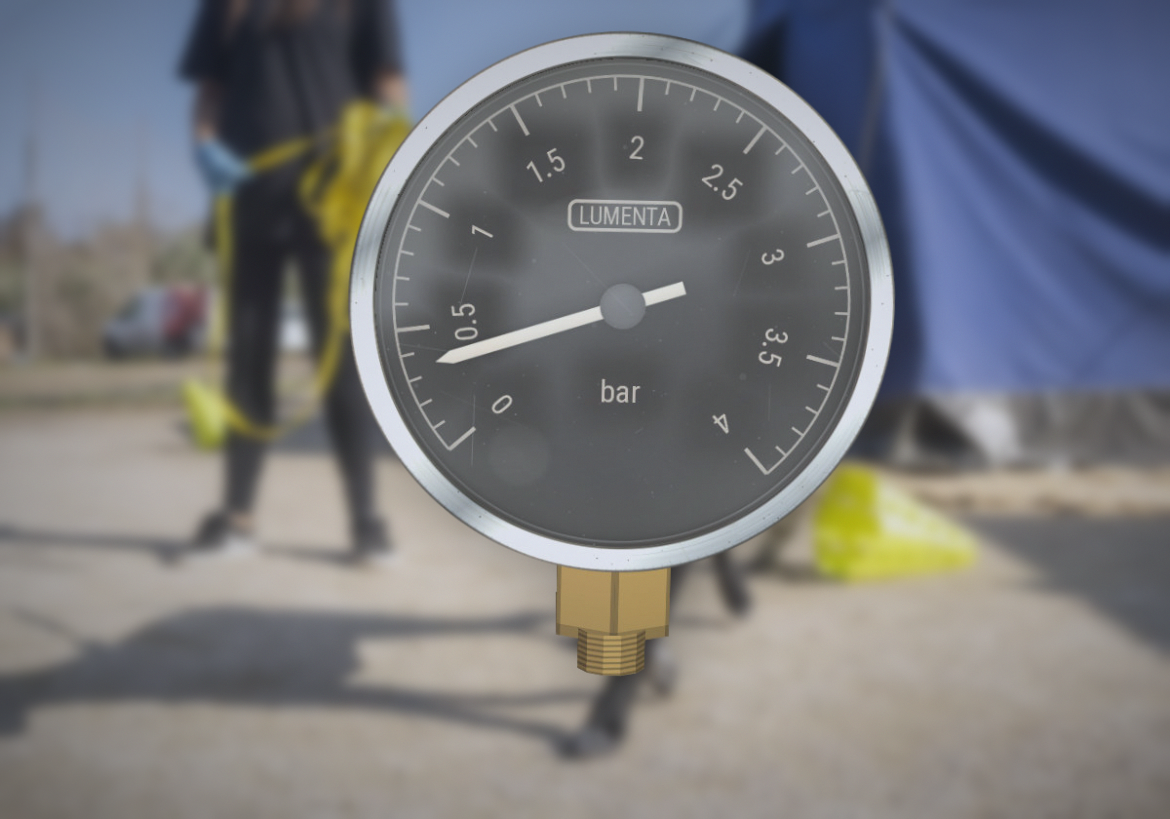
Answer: 0.35 bar
